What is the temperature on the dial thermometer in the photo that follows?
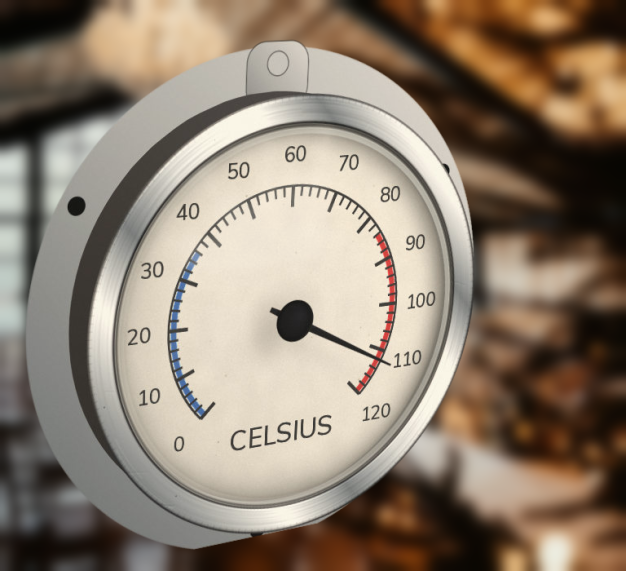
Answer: 112 °C
